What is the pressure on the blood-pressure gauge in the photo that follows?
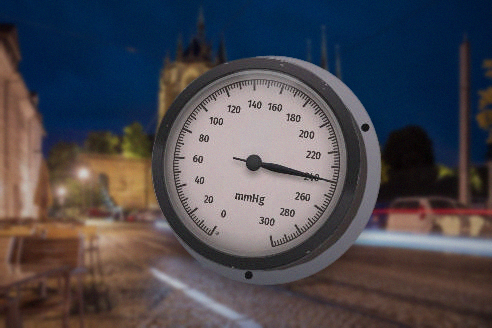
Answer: 240 mmHg
